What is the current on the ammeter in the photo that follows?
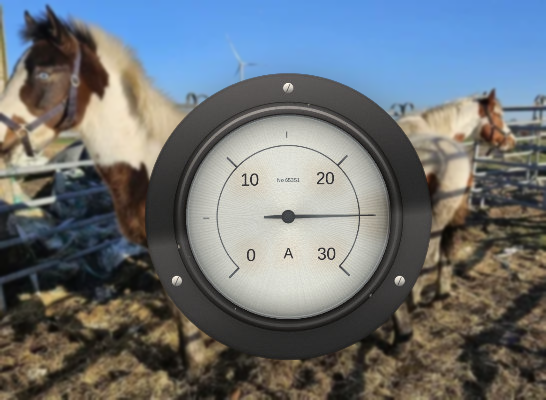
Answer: 25 A
